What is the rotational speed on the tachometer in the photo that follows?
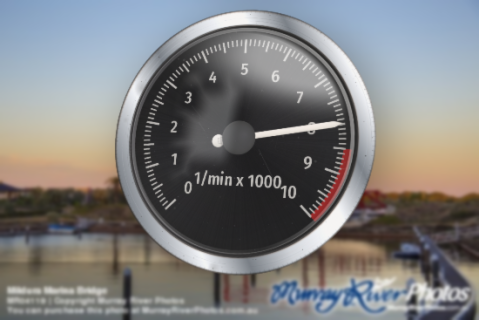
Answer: 8000 rpm
